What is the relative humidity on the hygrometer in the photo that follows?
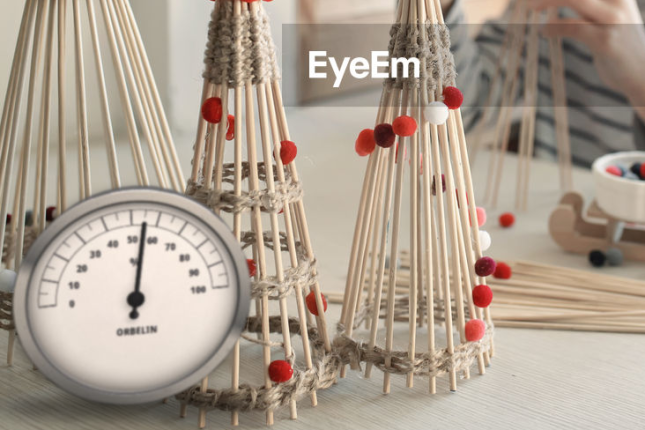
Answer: 55 %
